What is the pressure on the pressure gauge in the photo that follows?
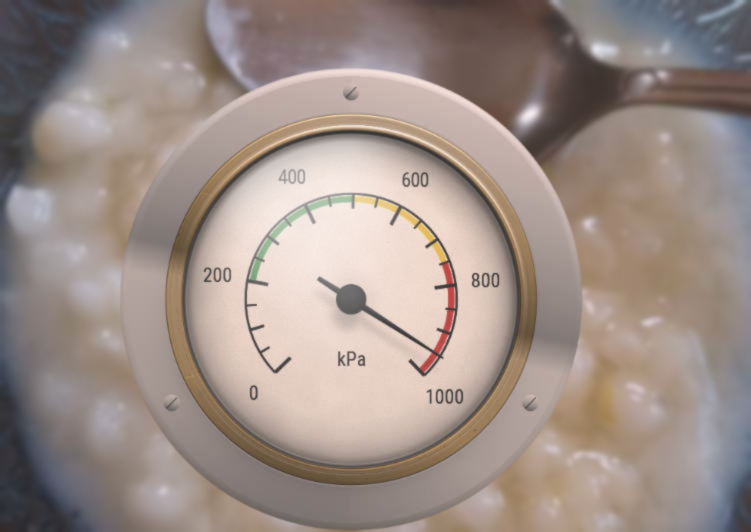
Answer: 950 kPa
